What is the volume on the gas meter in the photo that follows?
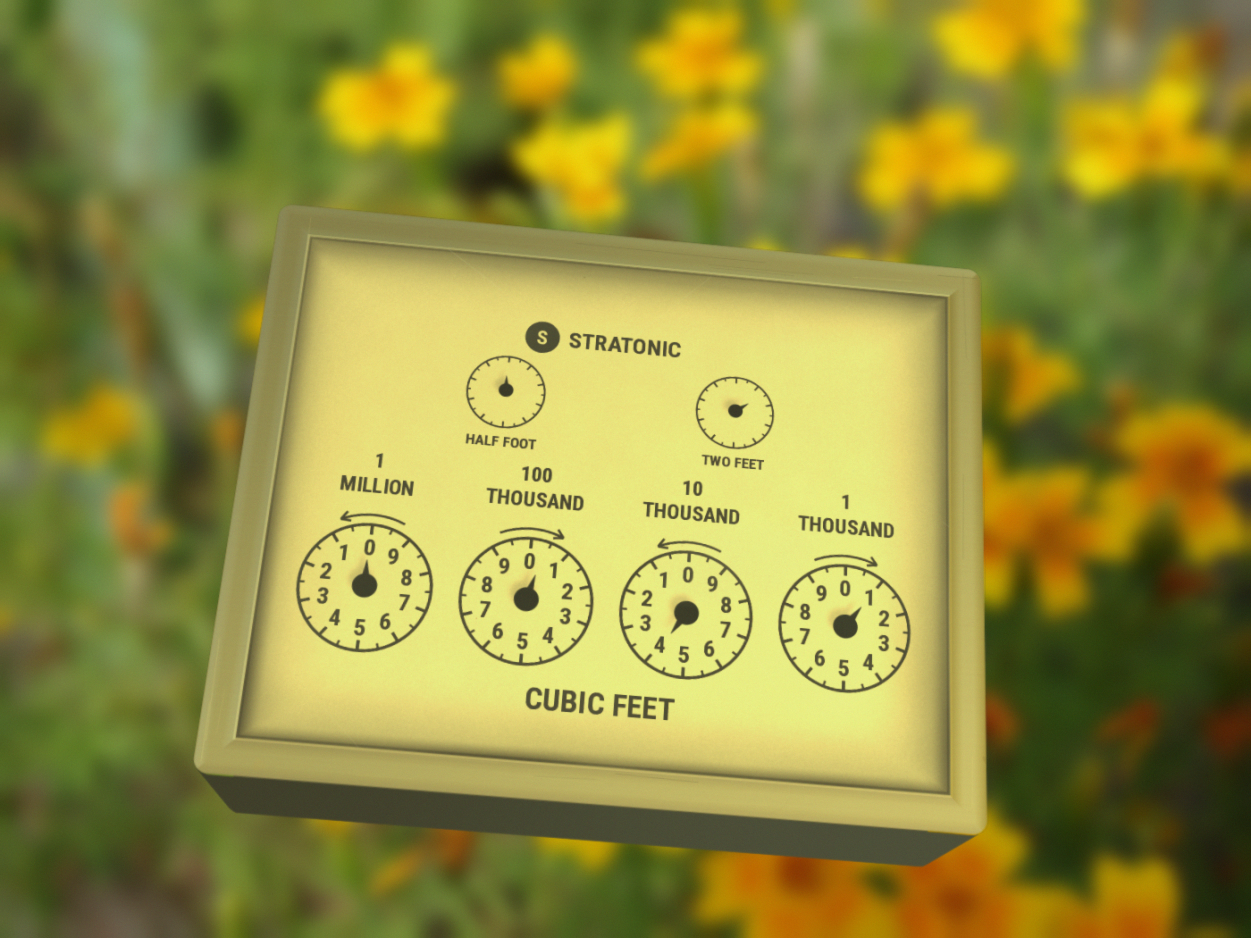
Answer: 4100 ft³
